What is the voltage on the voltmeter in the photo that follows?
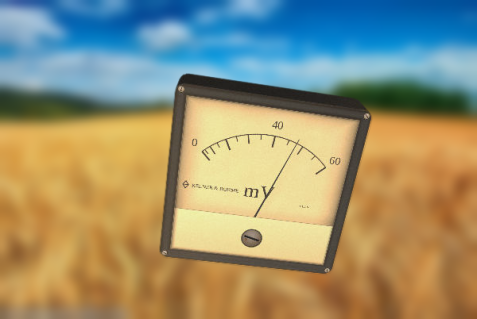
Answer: 47.5 mV
